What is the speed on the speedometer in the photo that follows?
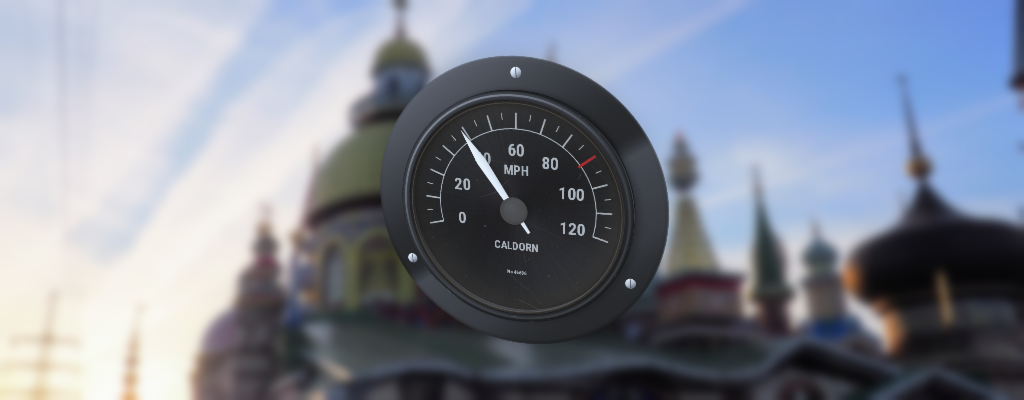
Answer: 40 mph
